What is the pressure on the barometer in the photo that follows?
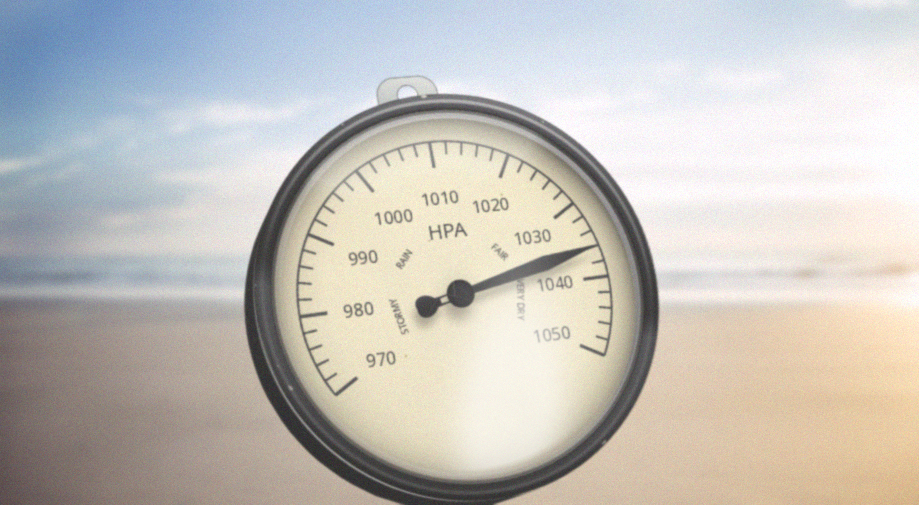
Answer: 1036 hPa
